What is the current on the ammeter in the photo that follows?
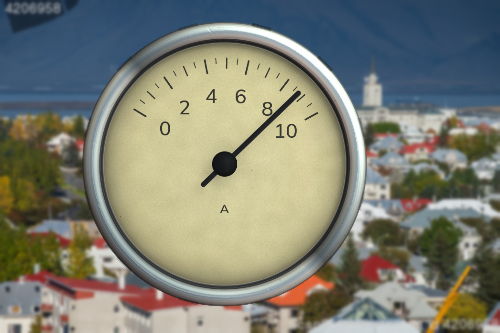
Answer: 8.75 A
